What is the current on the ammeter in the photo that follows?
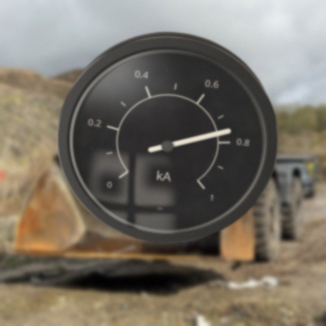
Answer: 0.75 kA
